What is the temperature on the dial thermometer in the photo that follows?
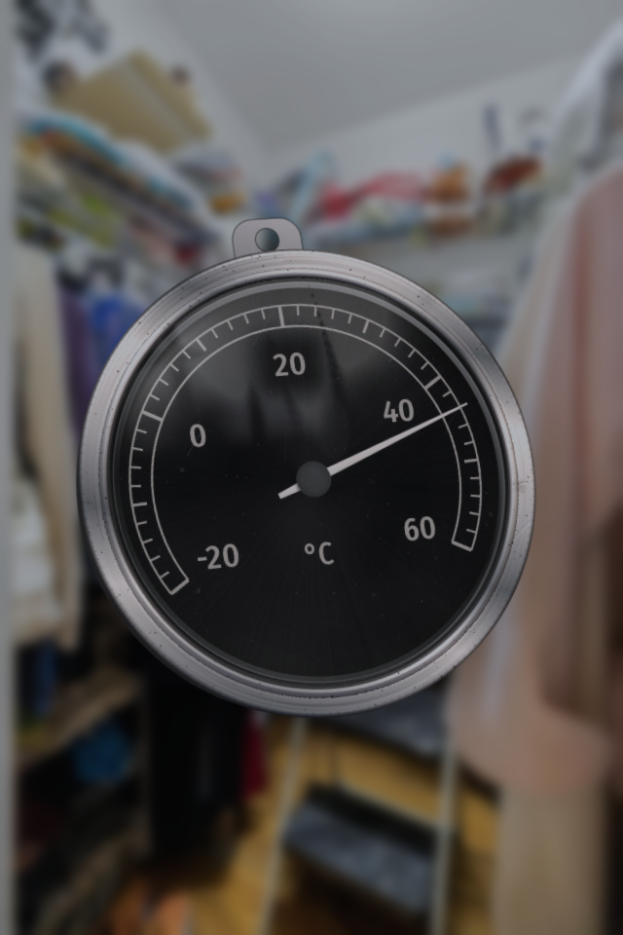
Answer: 44 °C
